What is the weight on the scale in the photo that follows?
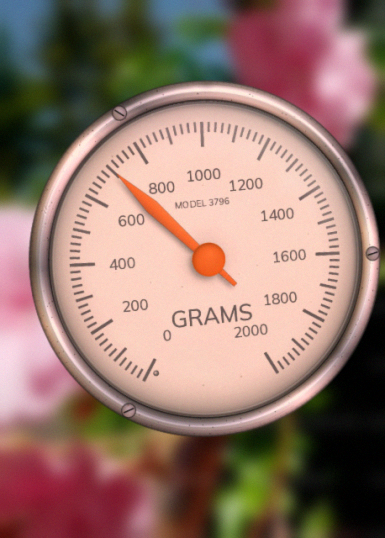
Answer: 700 g
